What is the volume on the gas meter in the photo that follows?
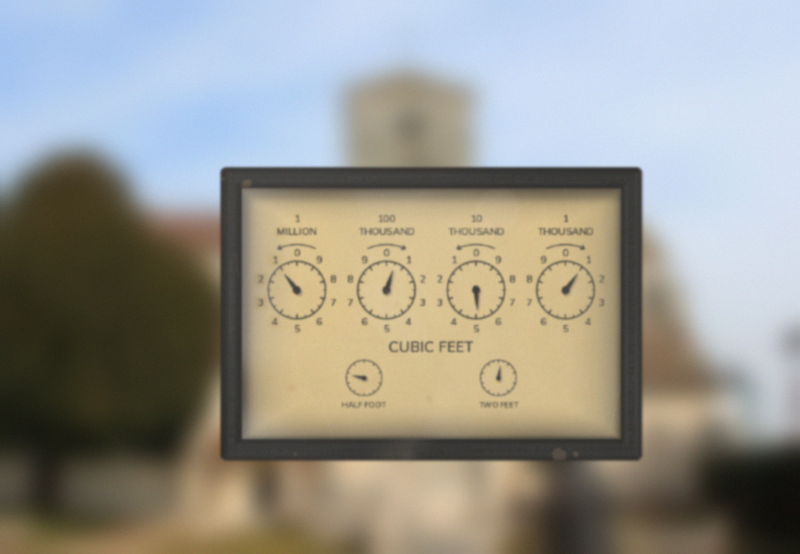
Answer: 105100 ft³
